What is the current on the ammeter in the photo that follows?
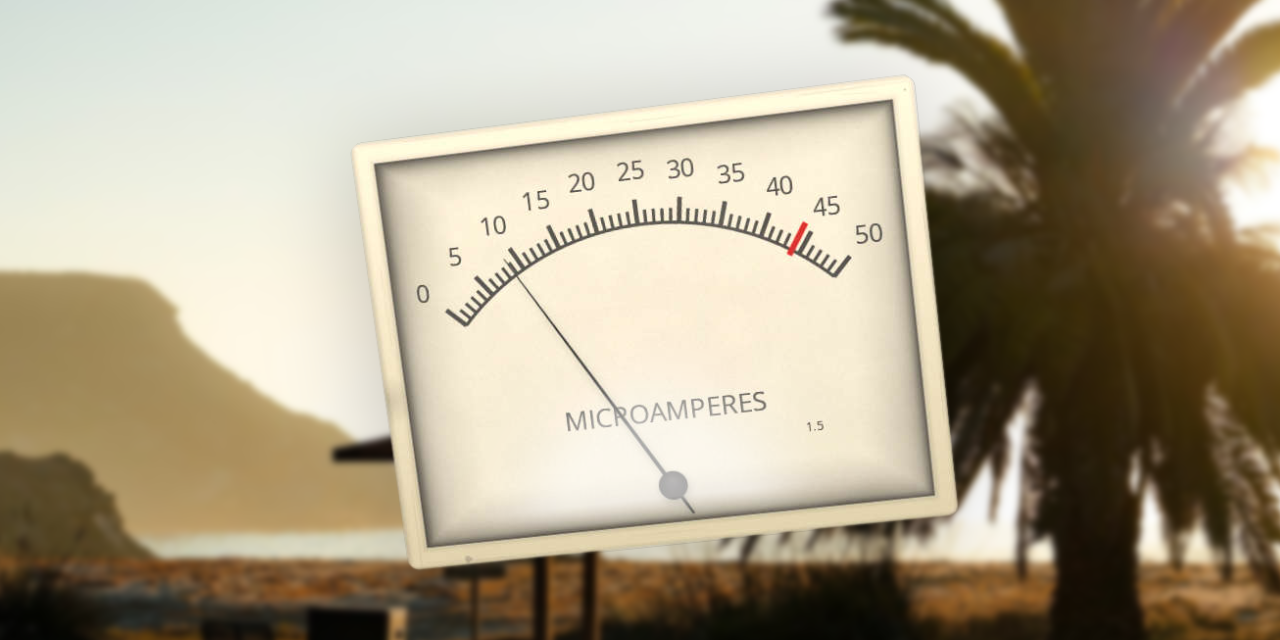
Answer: 9 µA
